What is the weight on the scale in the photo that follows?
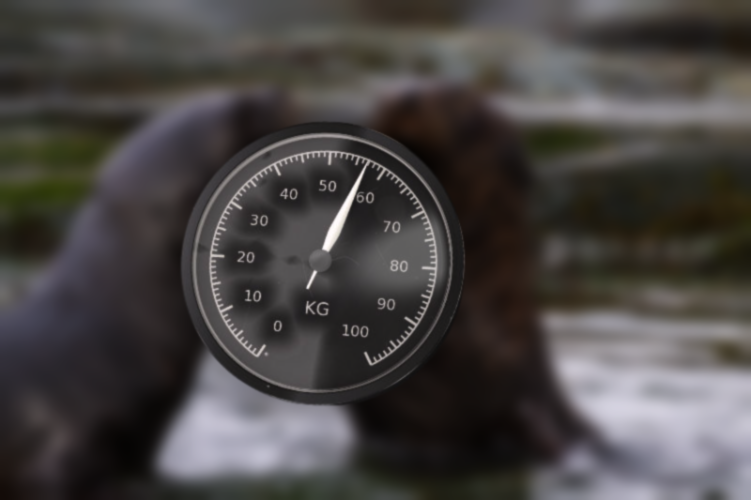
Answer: 57 kg
